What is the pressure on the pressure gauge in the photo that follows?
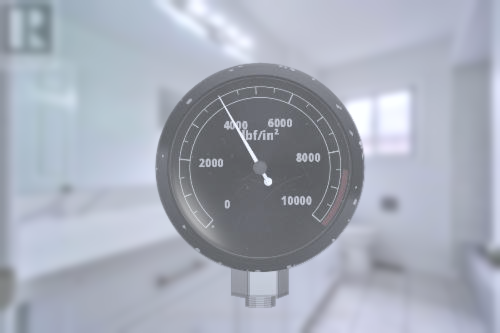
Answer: 4000 psi
